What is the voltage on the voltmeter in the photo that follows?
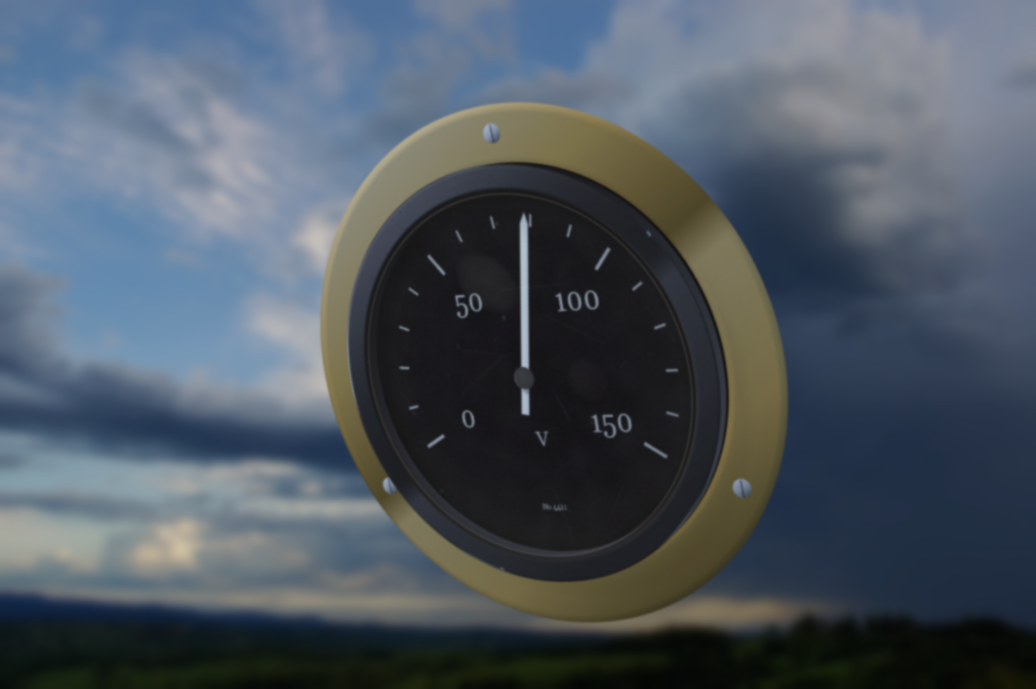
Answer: 80 V
